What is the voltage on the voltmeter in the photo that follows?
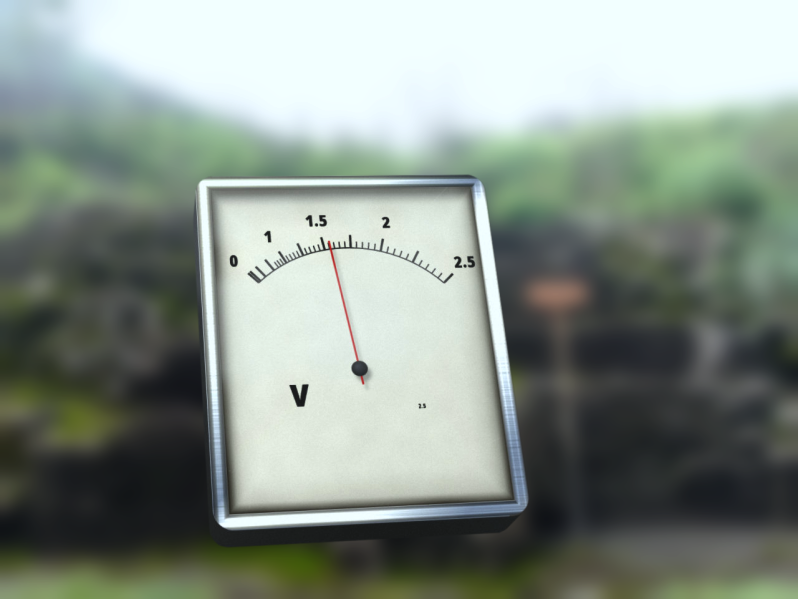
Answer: 1.55 V
